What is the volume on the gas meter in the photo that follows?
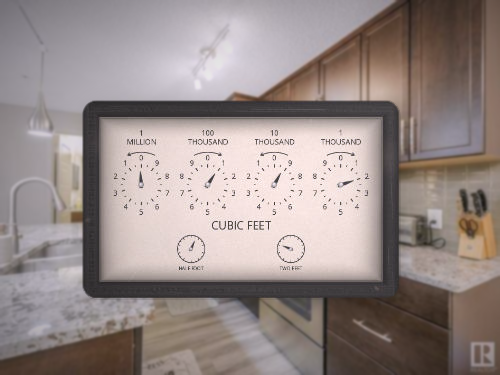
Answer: 9200 ft³
